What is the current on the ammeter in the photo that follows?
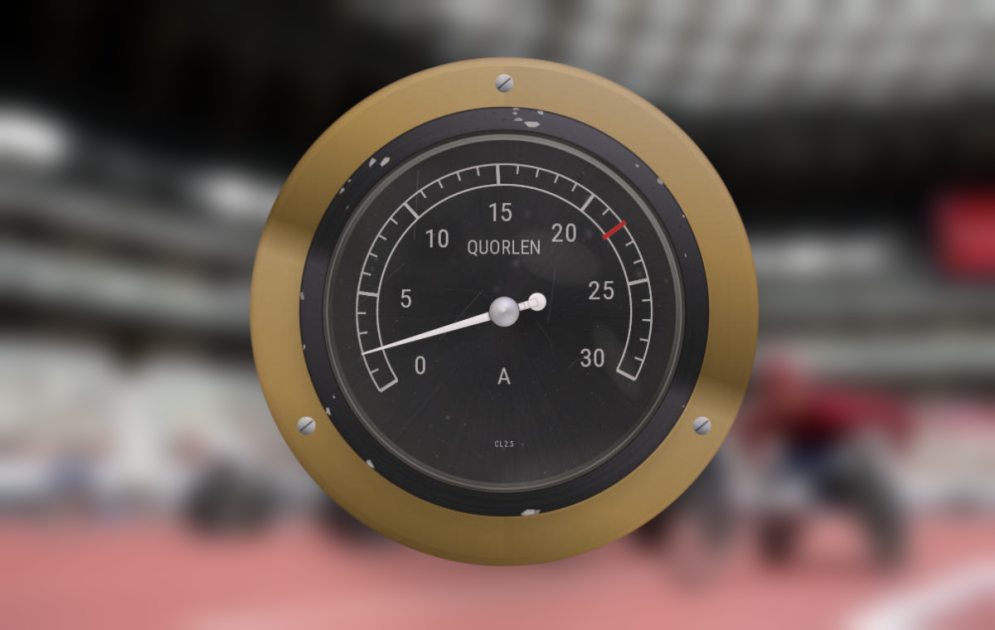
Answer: 2 A
